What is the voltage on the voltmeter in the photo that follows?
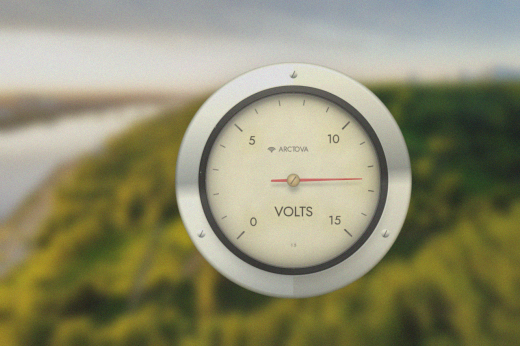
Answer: 12.5 V
